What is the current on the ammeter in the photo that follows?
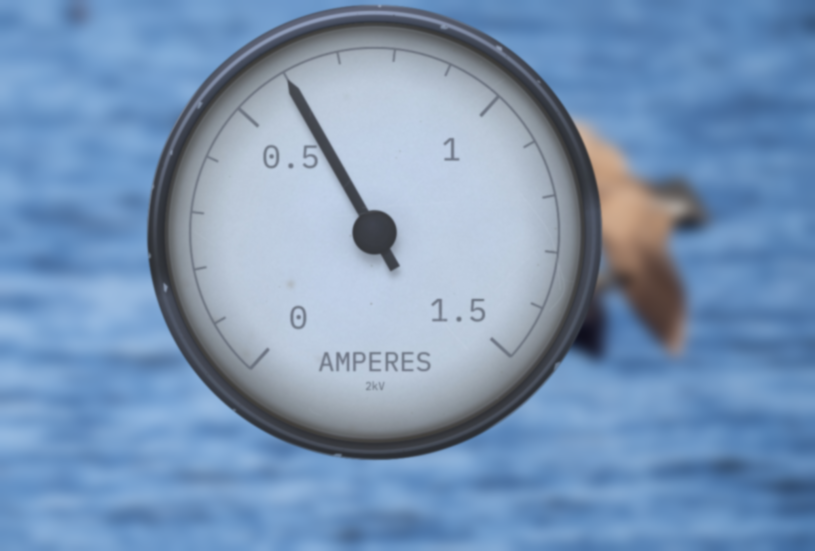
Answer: 0.6 A
